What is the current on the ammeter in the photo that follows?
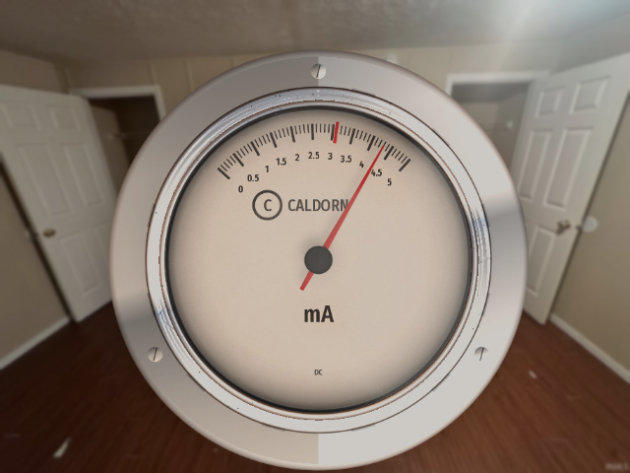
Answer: 4.3 mA
